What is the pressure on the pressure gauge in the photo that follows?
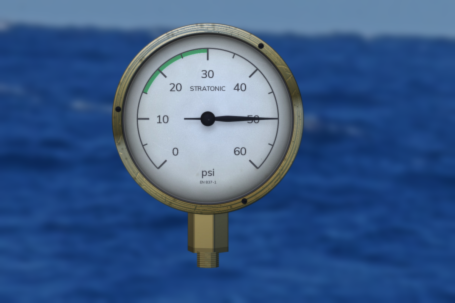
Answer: 50 psi
